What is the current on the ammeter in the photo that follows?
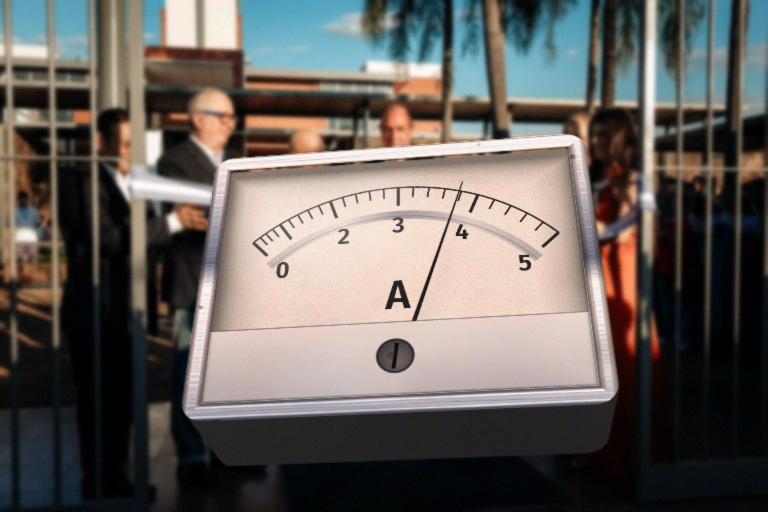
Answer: 3.8 A
